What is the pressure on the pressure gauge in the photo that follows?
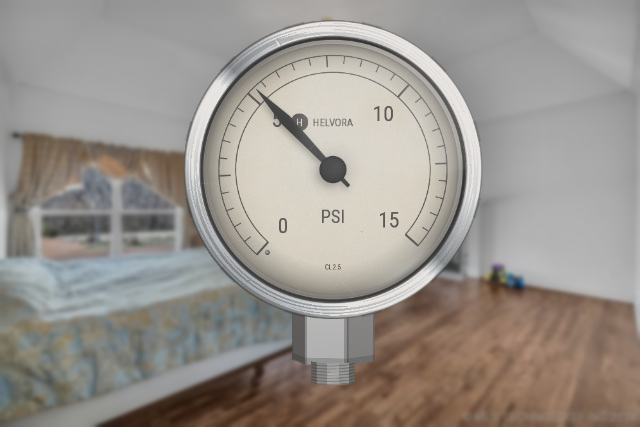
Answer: 5.25 psi
